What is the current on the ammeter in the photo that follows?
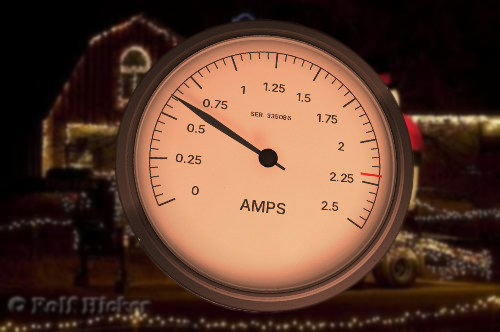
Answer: 0.6 A
